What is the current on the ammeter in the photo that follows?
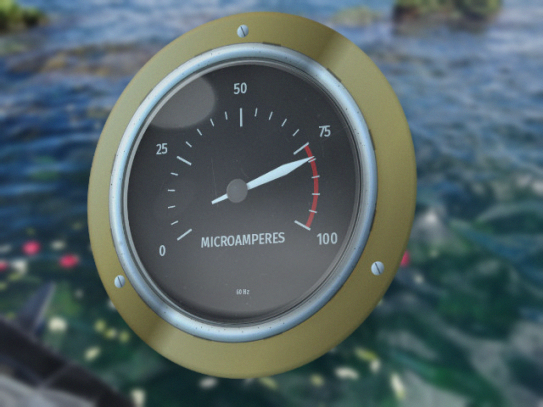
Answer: 80 µA
